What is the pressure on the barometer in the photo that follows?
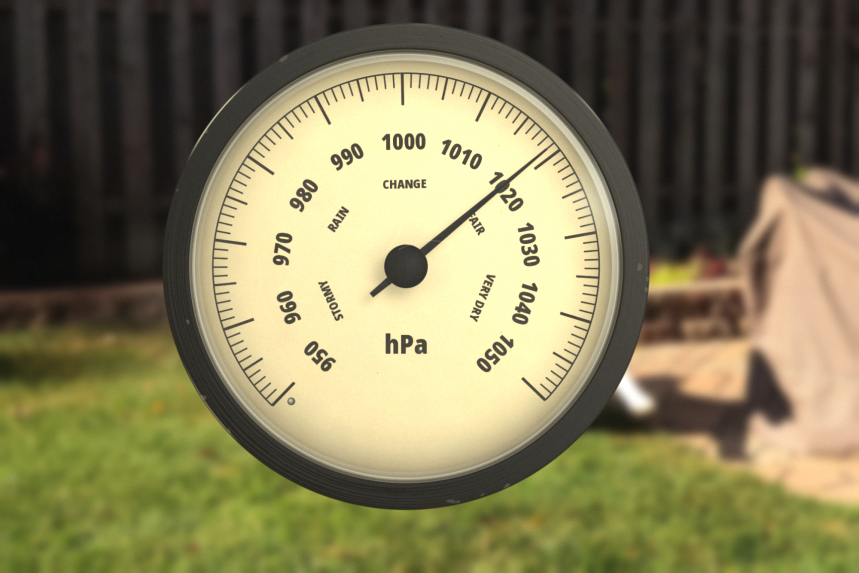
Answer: 1019 hPa
